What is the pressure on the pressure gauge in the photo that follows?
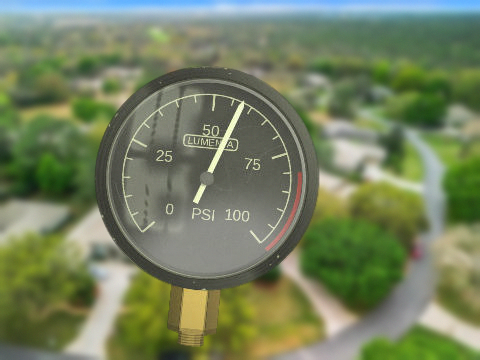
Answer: 57.5 psi
